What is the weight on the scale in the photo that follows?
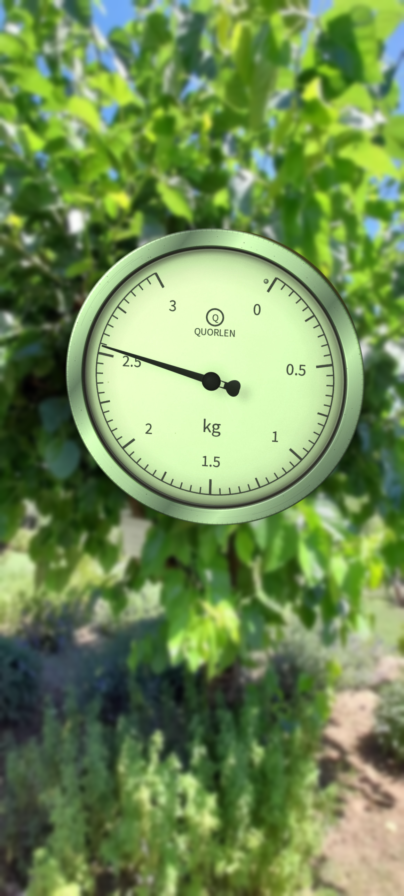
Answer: 2.55 kg
